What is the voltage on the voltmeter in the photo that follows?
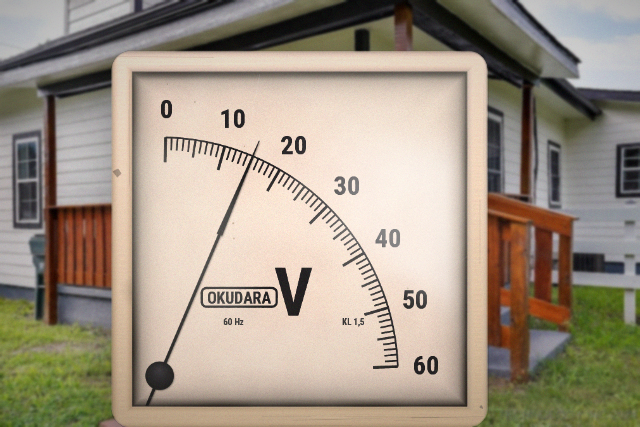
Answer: 15 V
